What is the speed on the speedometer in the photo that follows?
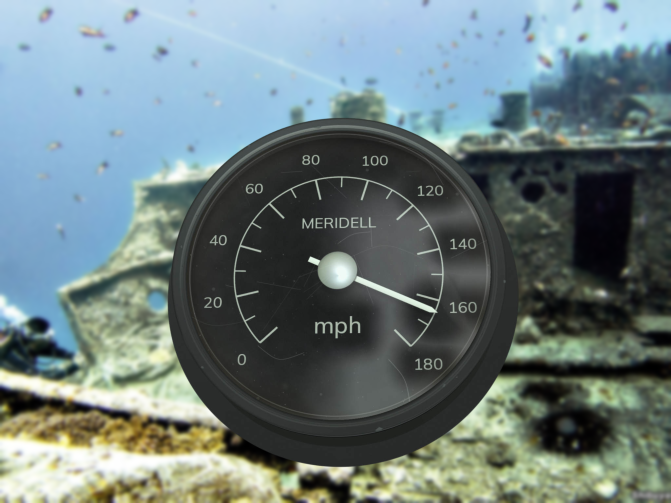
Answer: 165 mph
